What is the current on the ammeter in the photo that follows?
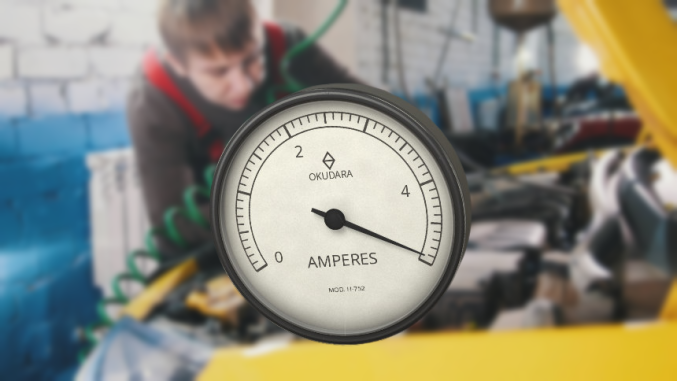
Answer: 4.9 A
